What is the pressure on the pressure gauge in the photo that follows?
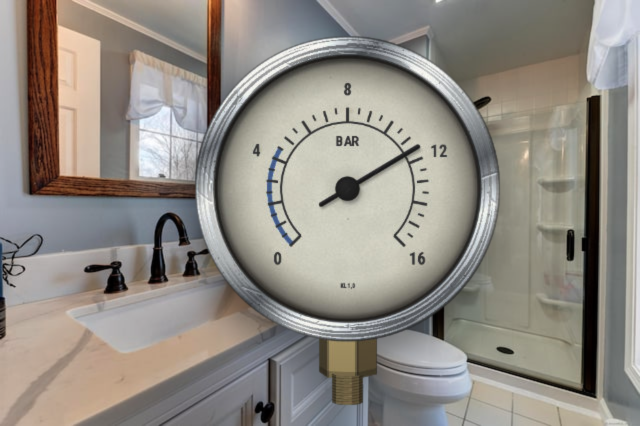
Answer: 11.5 bar
